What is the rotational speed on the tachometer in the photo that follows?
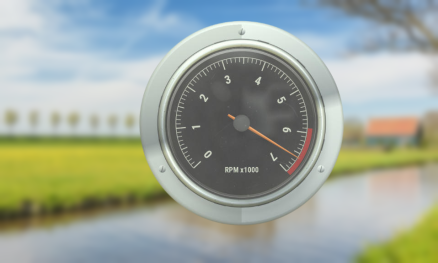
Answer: 6600 rpm
